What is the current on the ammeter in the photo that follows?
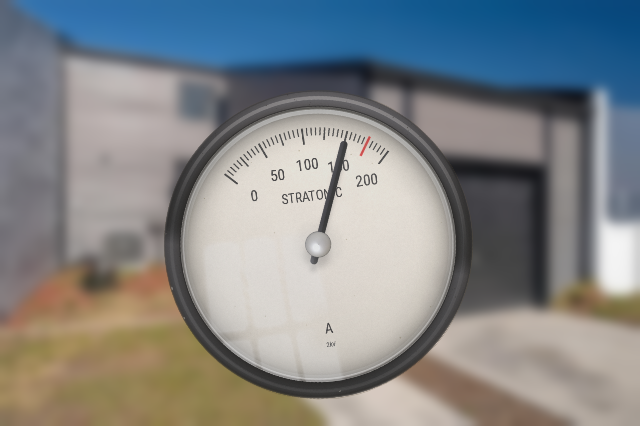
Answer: 150 A
